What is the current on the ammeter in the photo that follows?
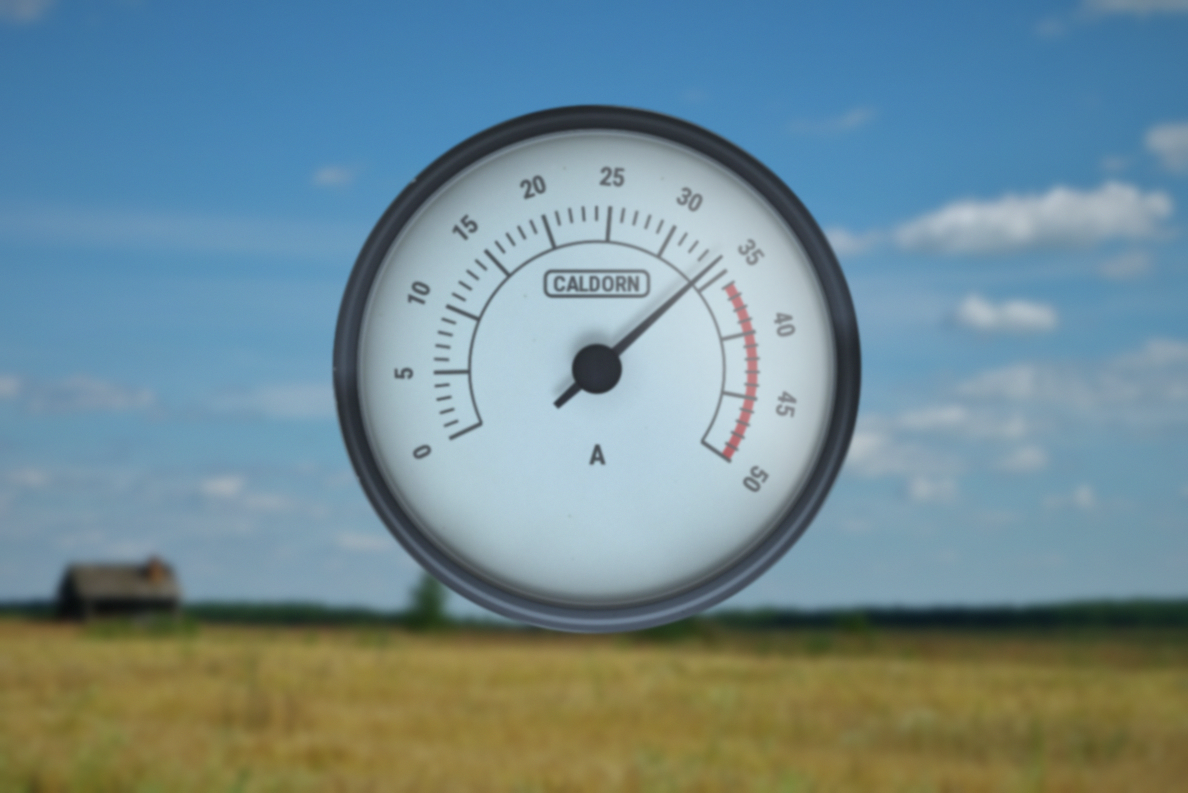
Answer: 34 A
